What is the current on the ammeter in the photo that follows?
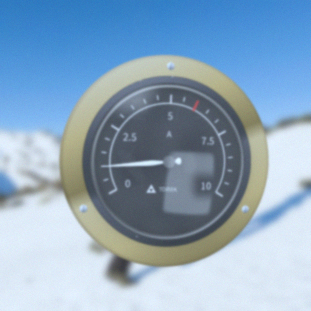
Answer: 1 A
